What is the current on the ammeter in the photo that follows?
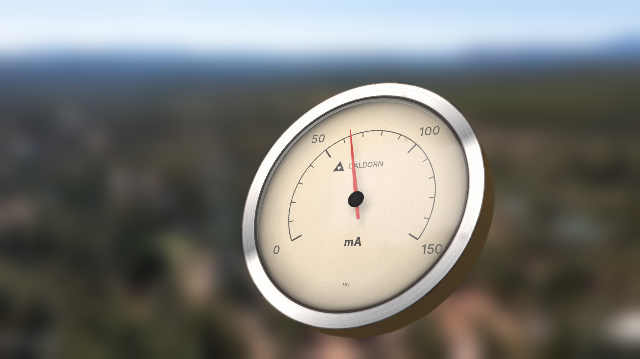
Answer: 65 mA
